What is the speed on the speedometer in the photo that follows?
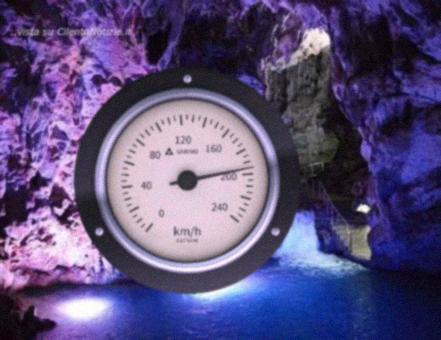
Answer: 195 km/h
